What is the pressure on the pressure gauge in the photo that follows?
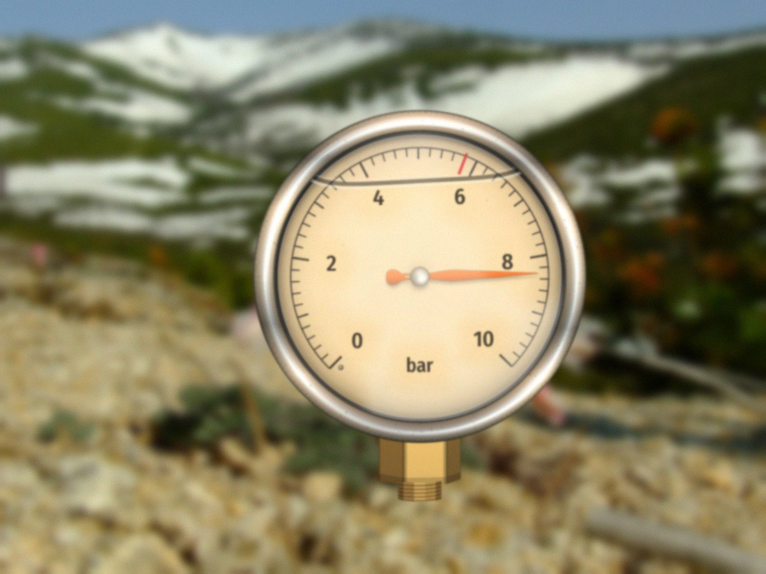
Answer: 8.3 bar
